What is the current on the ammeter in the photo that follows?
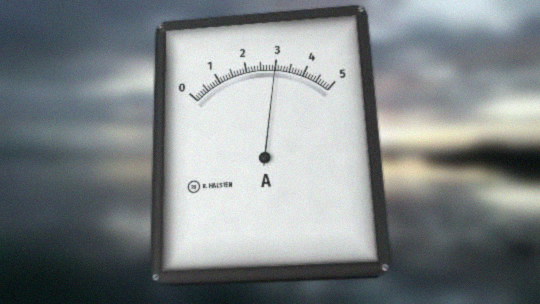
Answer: 3 A
